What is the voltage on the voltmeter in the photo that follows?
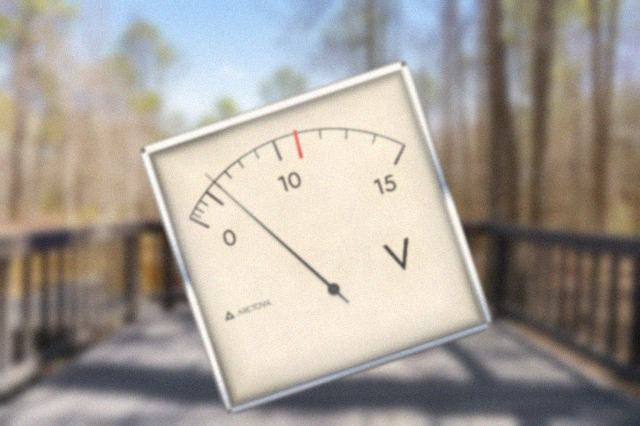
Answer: 6 V
